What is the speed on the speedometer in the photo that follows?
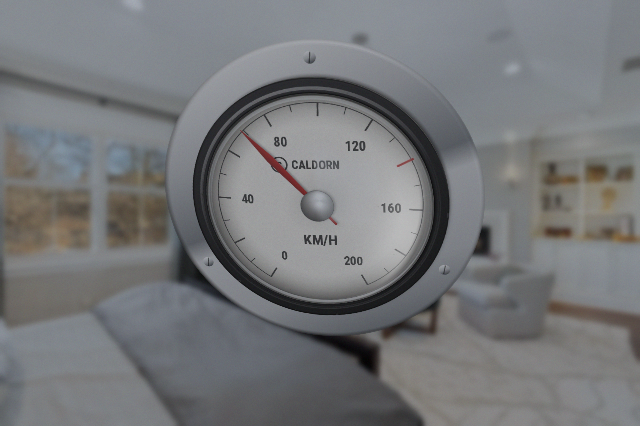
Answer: 70 km/h
